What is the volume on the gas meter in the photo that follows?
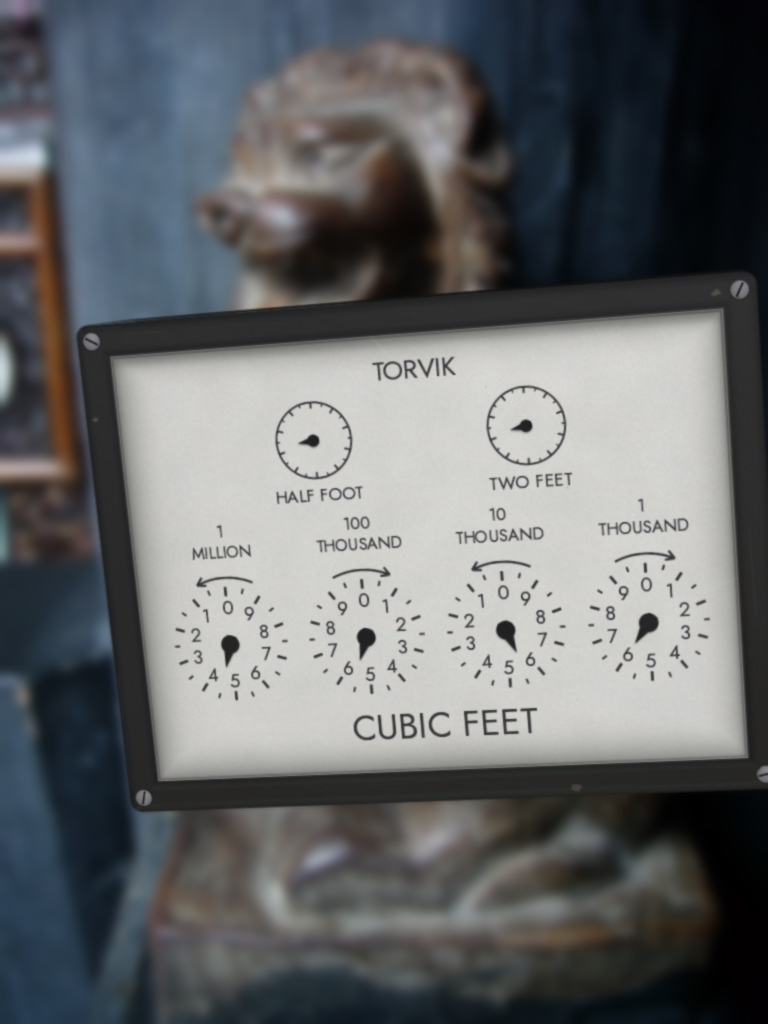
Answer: 455600 ft³
